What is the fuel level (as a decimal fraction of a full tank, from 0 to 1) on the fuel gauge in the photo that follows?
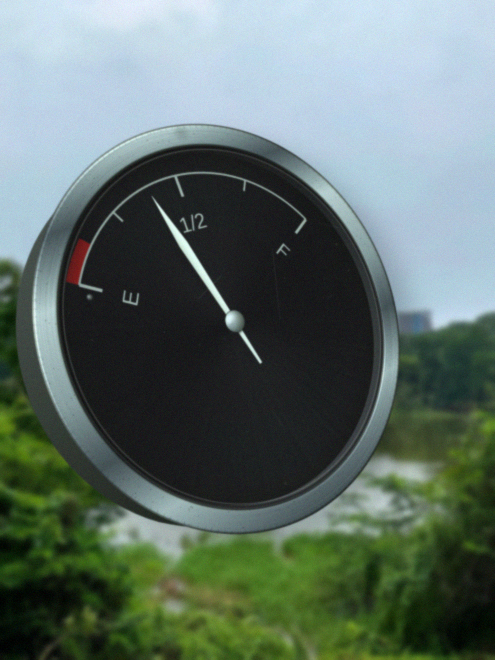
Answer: 0.375
